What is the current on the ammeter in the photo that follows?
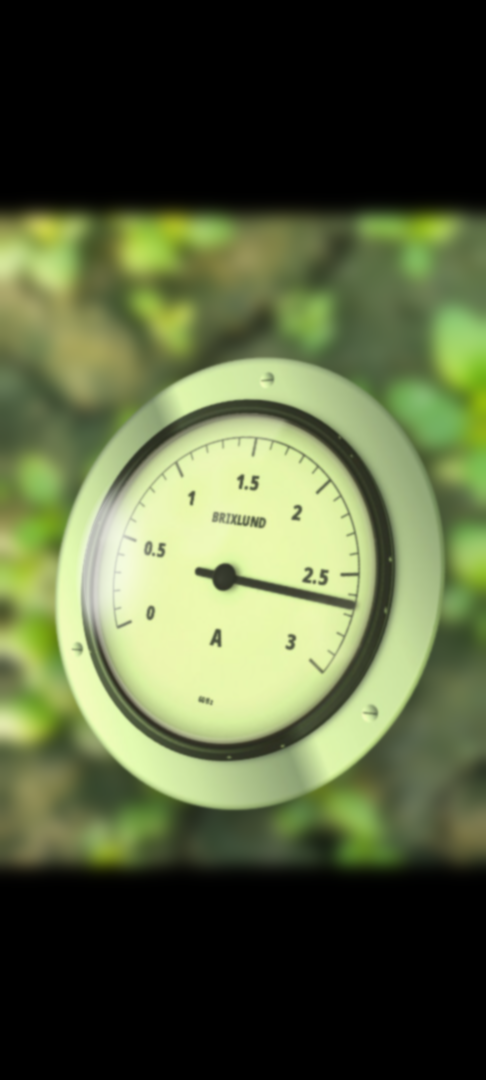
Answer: 2.65 A
